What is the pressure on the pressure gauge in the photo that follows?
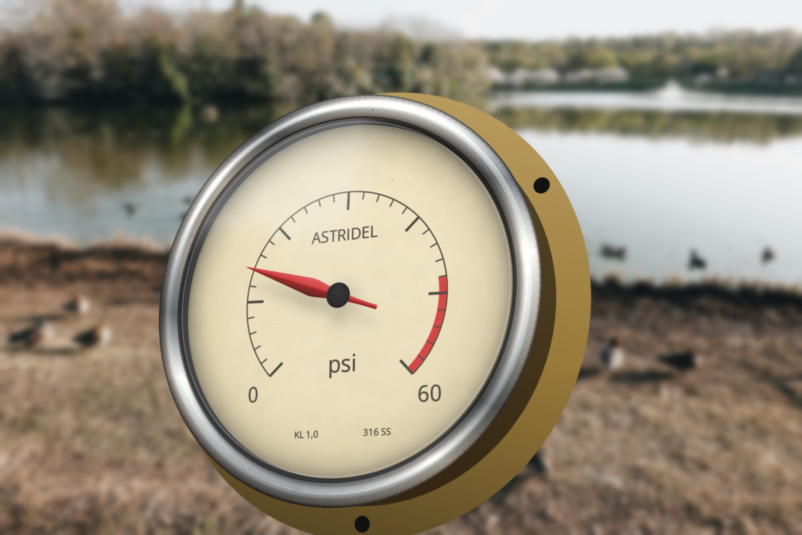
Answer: 14 psi
